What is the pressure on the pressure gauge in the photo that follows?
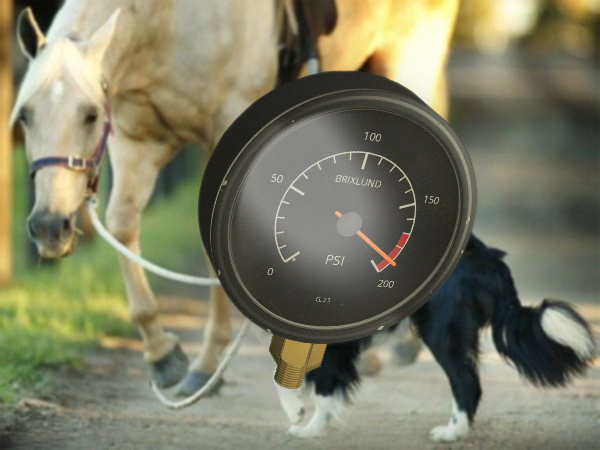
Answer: 190 psi
